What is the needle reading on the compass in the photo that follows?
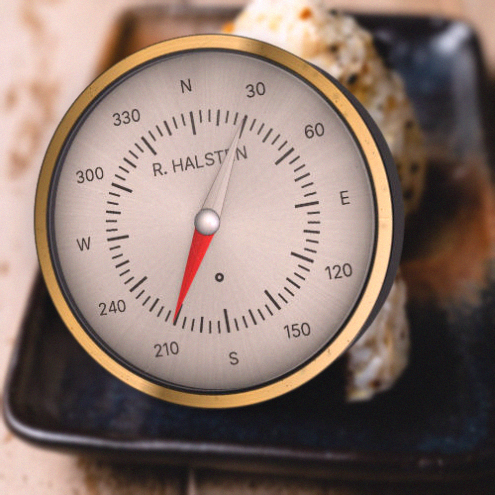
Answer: 210 °
